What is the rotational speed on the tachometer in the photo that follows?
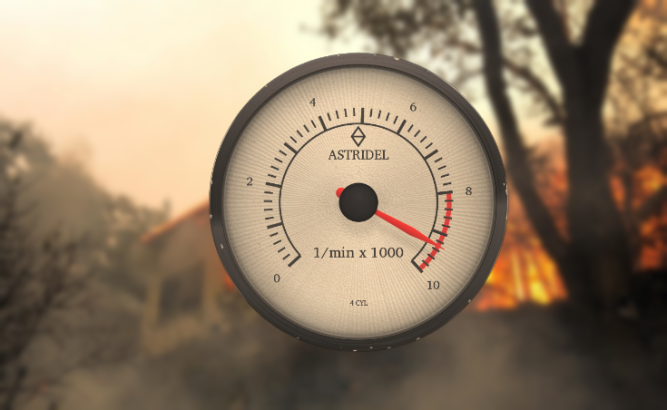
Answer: 9300 rpm
